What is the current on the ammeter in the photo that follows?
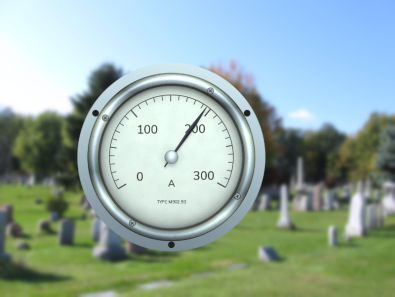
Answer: 195 A
